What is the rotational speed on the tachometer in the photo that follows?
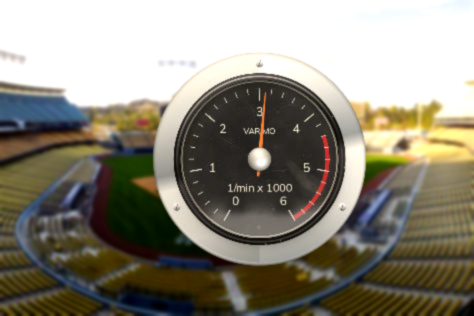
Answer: 3100 rpm
